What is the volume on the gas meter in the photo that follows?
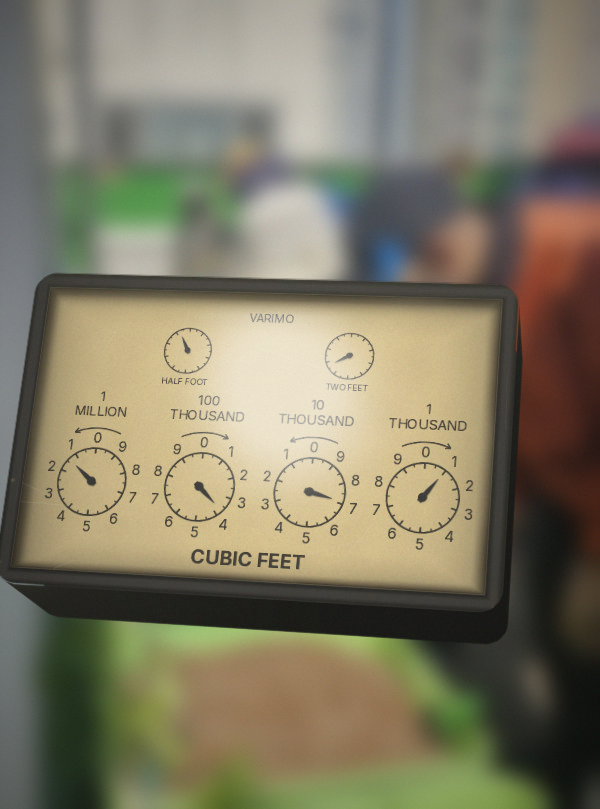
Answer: 137100 ft³
